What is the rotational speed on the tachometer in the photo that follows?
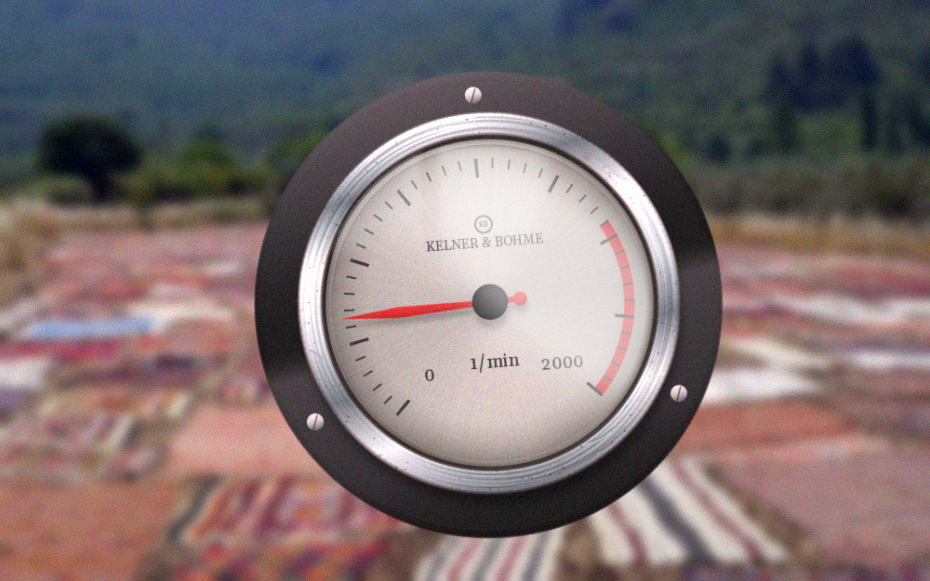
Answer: 325 rpm
